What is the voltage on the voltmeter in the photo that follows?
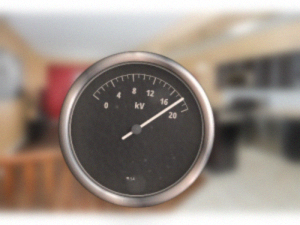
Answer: 18 kV
